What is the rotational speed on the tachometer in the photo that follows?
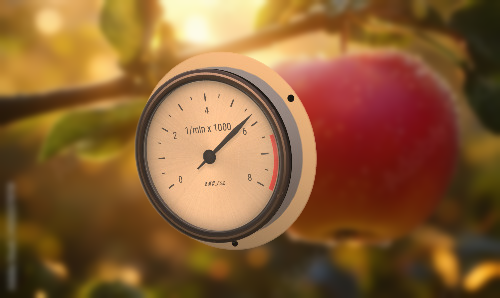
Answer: 5750 rpm
